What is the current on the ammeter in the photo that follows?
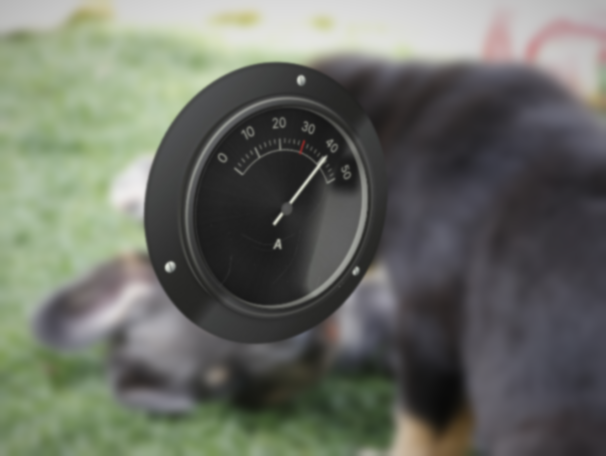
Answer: 40 A
